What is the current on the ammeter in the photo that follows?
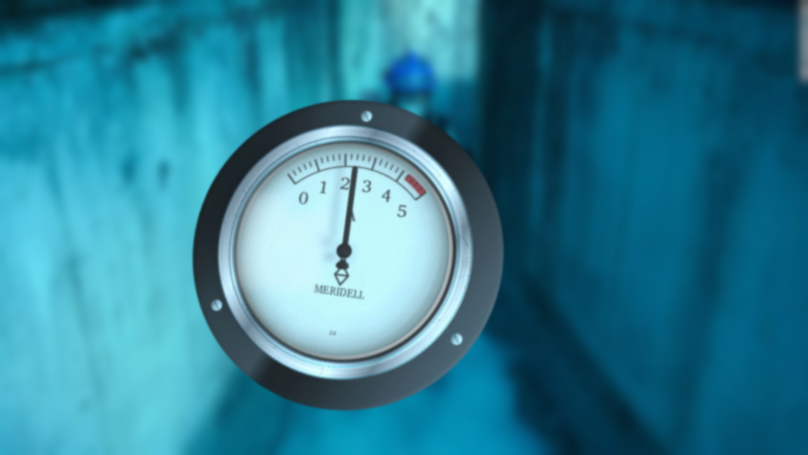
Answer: 2.4 A
